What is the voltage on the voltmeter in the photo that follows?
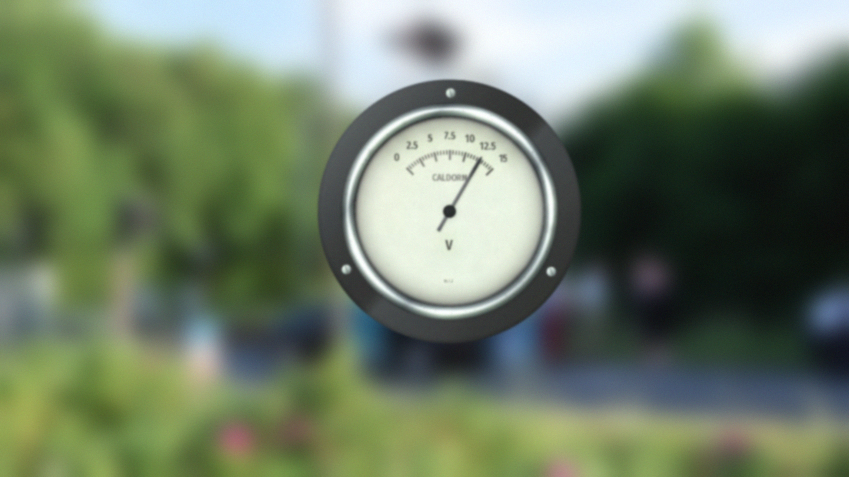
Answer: 12.5 V
